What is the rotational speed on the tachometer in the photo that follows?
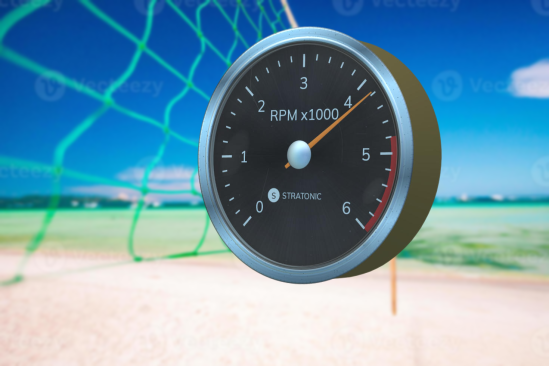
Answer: 4200 rpm
